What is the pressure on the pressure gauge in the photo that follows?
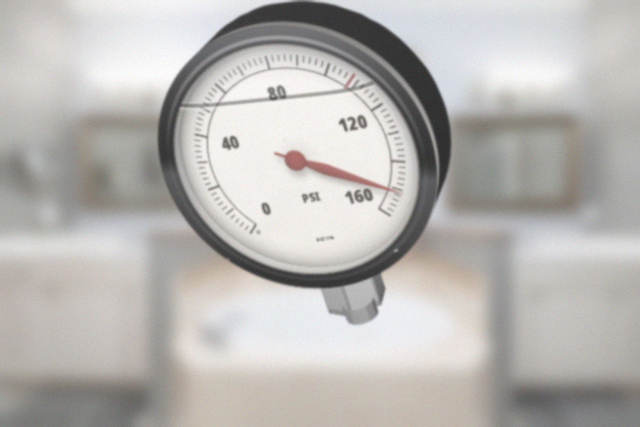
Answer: 150 psi
